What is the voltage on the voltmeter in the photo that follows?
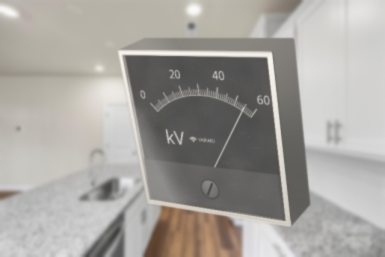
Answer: 55 kV
